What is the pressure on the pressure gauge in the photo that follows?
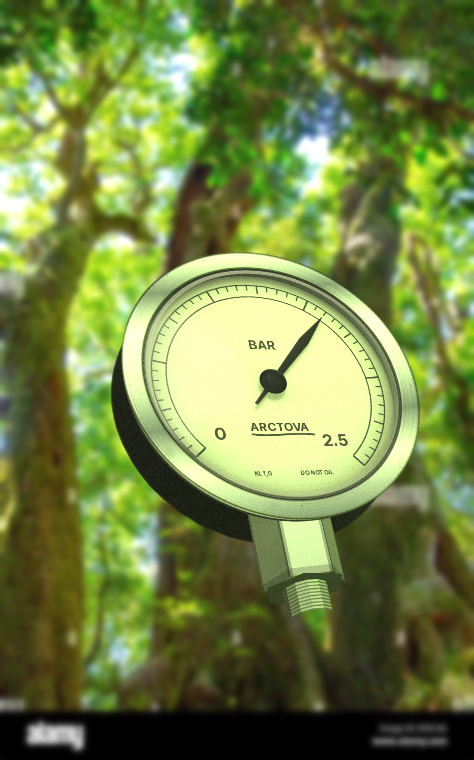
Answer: 1.6 bar
